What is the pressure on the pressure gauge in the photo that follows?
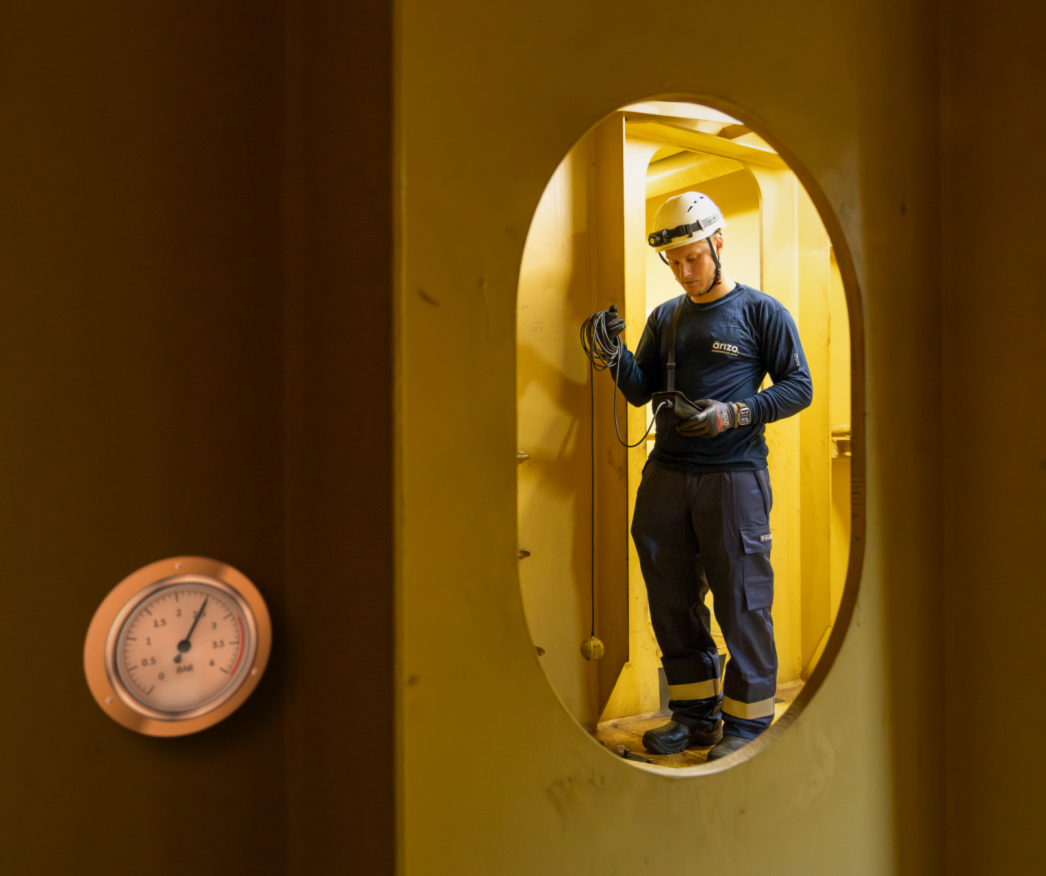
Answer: 2.5 bar
